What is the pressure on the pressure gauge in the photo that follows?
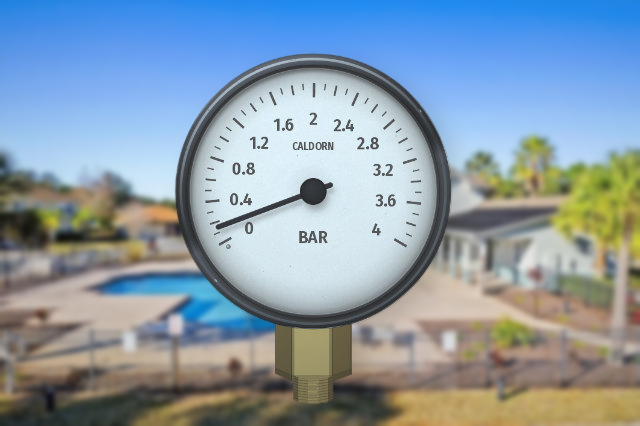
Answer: 0.15 bar
